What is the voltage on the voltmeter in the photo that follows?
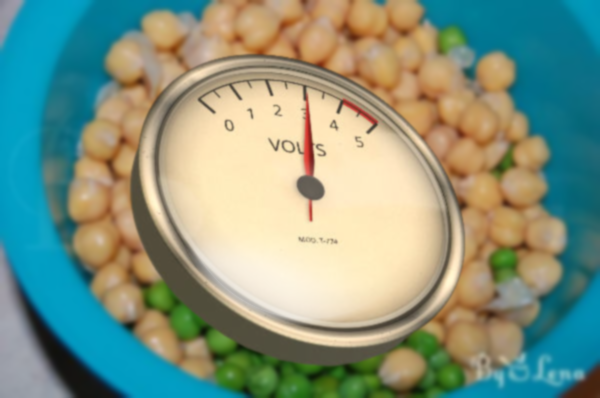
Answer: 3 V
